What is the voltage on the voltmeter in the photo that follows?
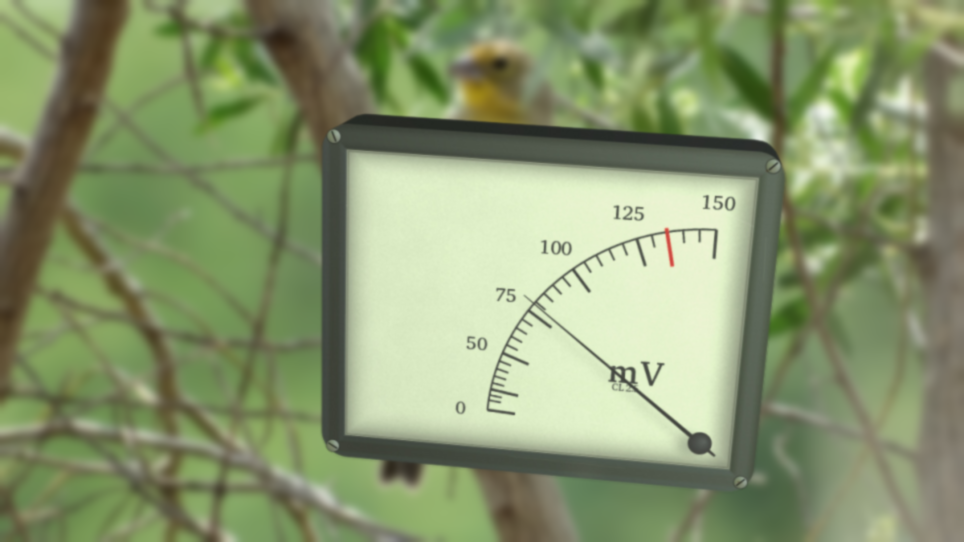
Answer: 80 mV
